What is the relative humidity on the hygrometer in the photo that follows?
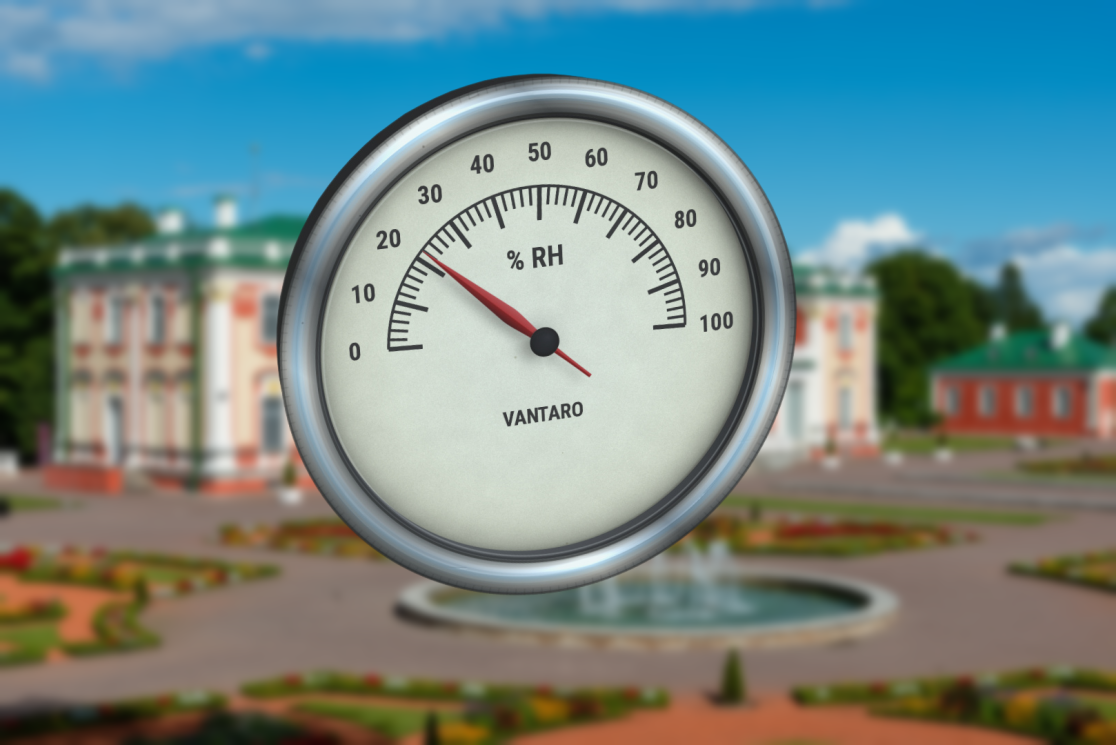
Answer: 22 %
